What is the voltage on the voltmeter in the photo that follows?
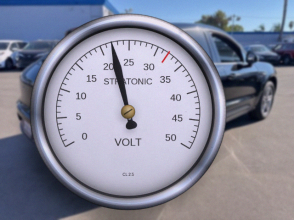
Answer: 22 V
